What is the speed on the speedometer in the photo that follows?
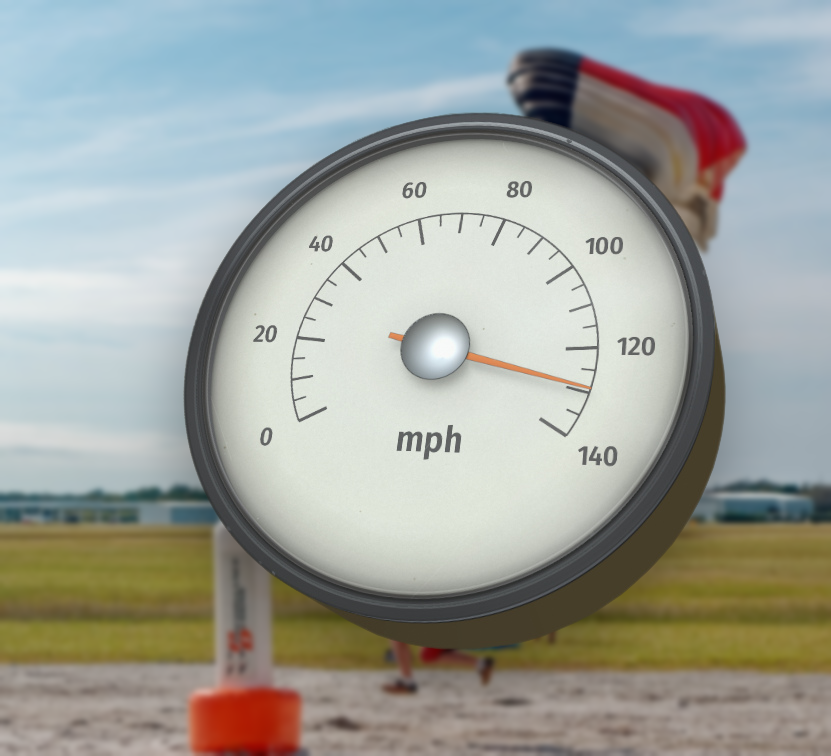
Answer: 130 mph
